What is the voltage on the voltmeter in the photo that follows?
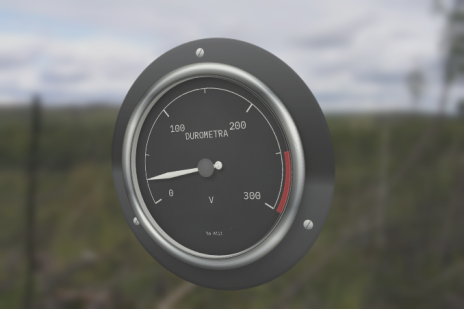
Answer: 25 V
